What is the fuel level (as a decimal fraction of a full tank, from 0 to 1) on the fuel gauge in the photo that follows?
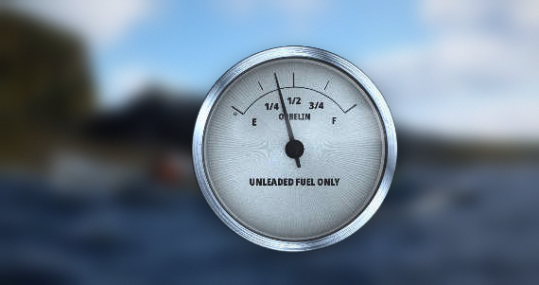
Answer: 0.375
